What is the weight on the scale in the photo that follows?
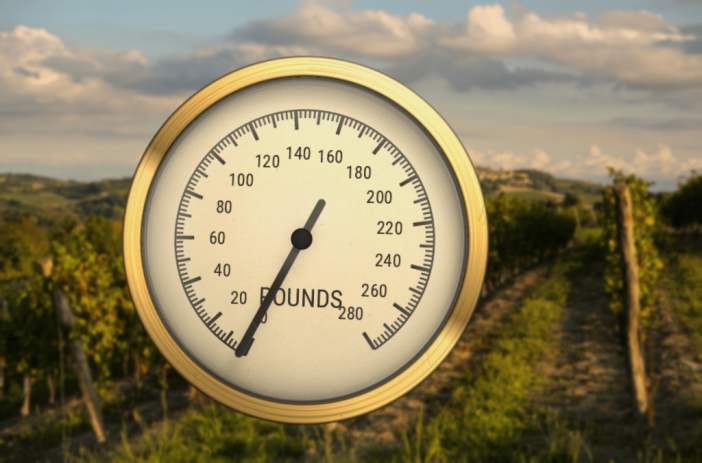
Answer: 2 lb
